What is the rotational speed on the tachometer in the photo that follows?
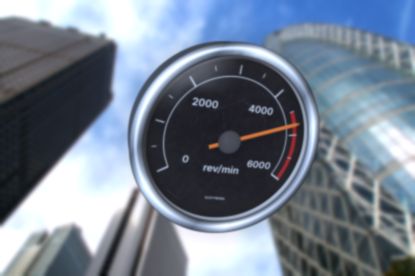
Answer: 4750 rpm
